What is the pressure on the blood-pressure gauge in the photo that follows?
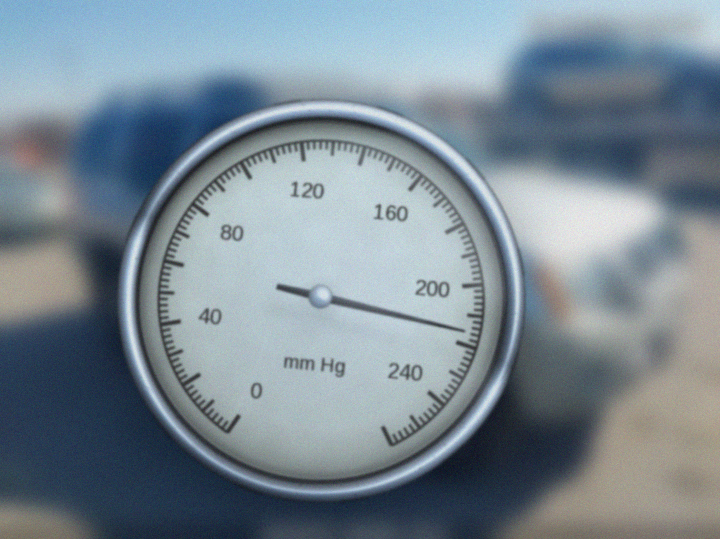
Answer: 216 mmHg
